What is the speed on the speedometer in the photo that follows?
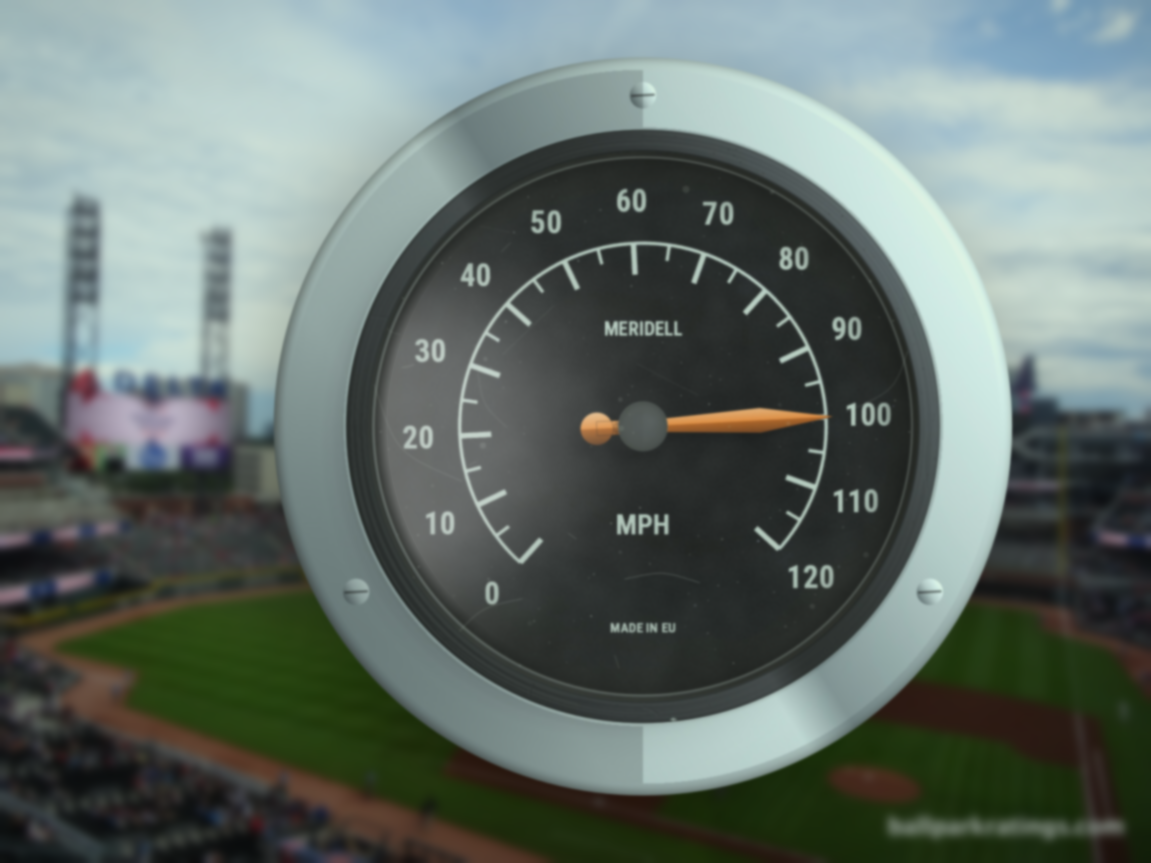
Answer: 100 mph
